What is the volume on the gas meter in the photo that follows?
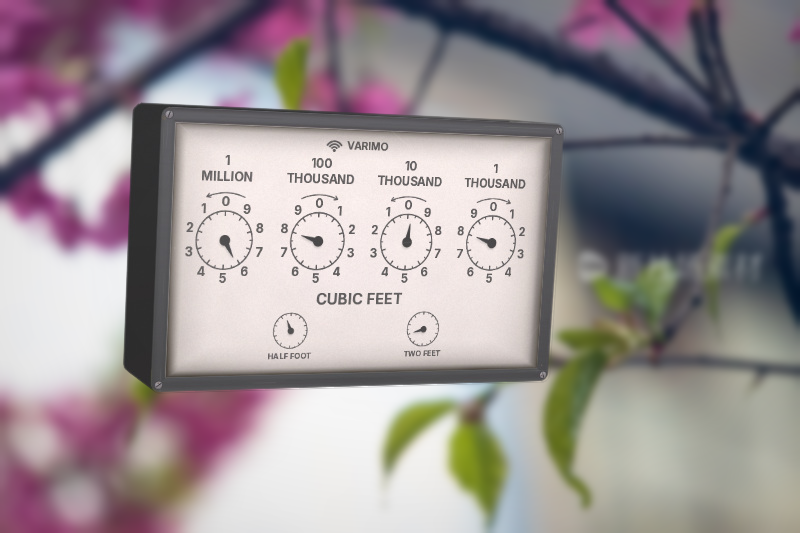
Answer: 579800 ft³
